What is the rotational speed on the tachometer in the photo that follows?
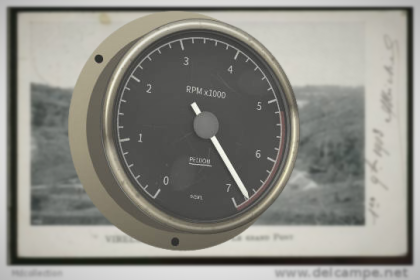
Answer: 6800 rpm
